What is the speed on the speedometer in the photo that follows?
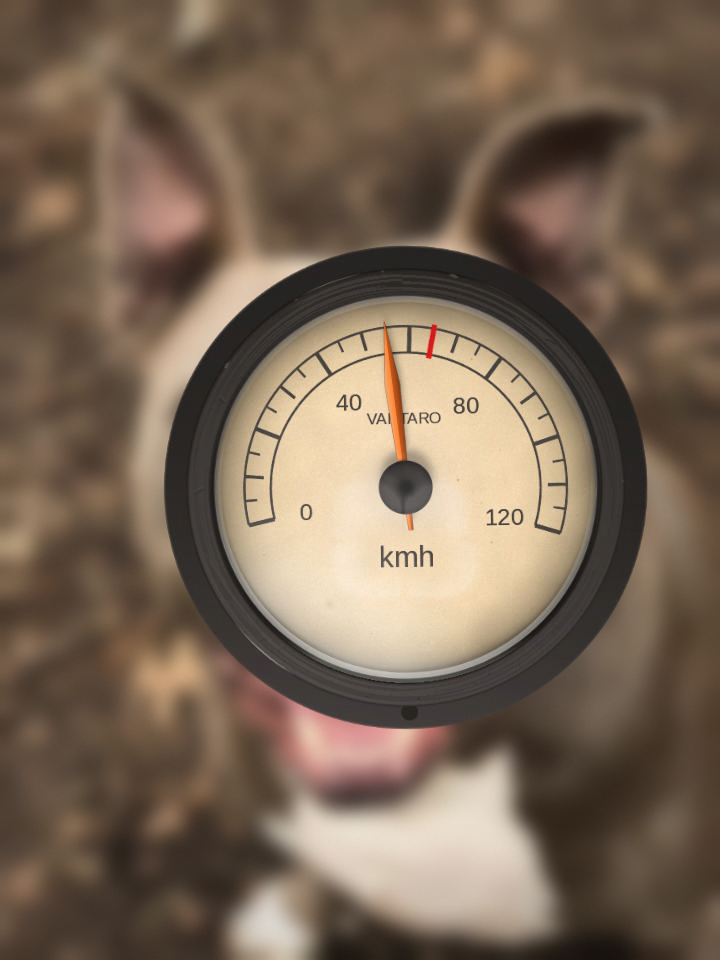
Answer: 55 km/h
